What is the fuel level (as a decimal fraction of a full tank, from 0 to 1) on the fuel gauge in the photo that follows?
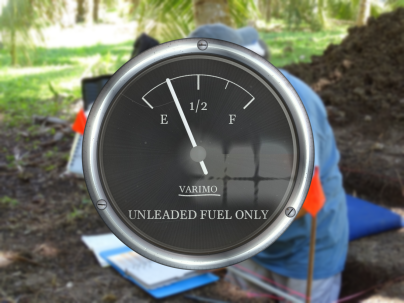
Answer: 0.25
